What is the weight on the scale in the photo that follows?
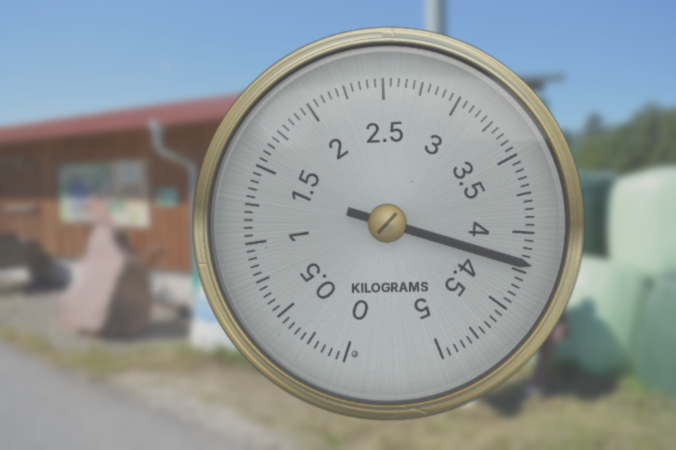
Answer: 4.2 kg
